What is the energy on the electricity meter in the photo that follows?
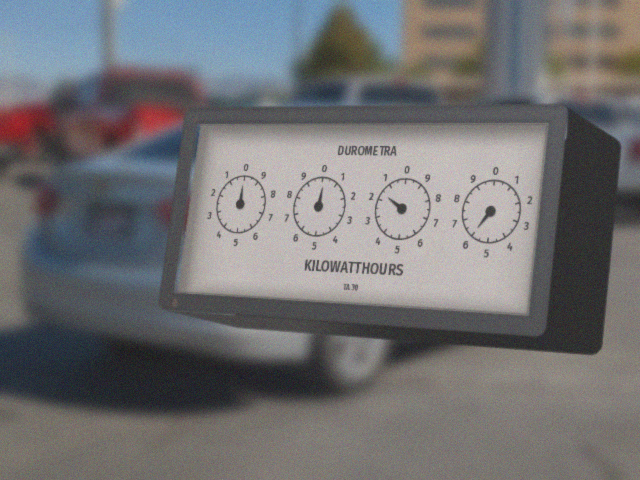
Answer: 16 kWh
